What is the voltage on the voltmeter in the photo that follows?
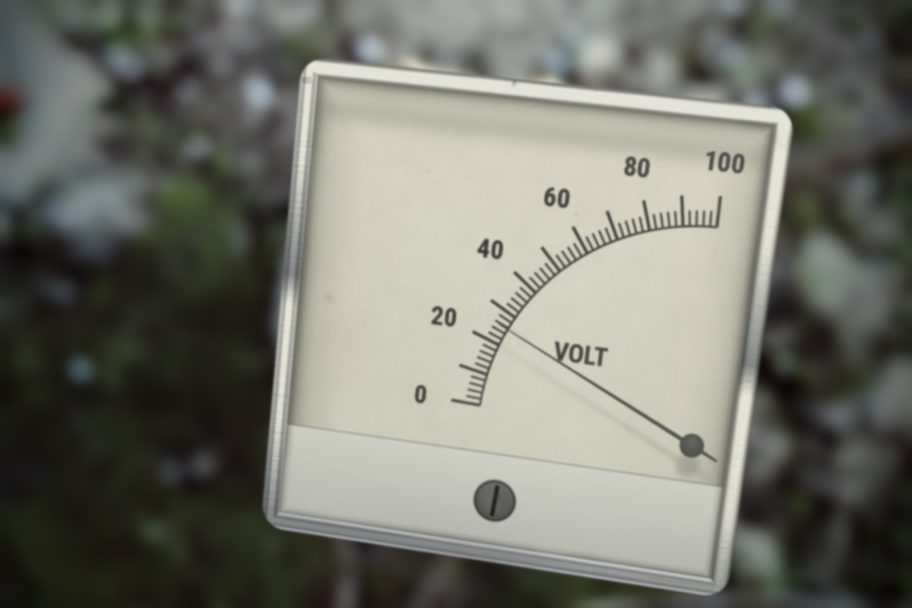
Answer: 26 V
